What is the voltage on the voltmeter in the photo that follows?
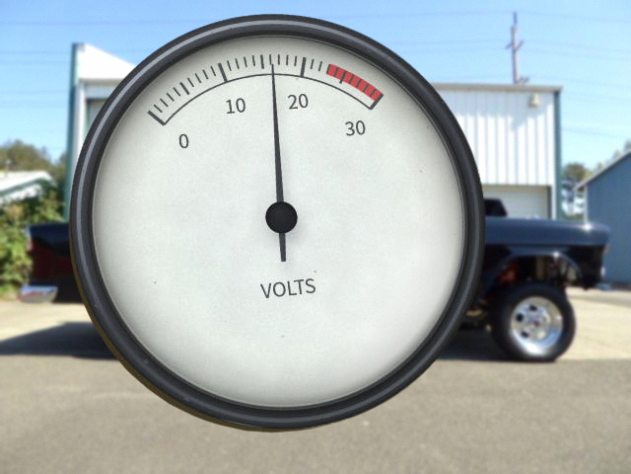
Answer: 16 V
